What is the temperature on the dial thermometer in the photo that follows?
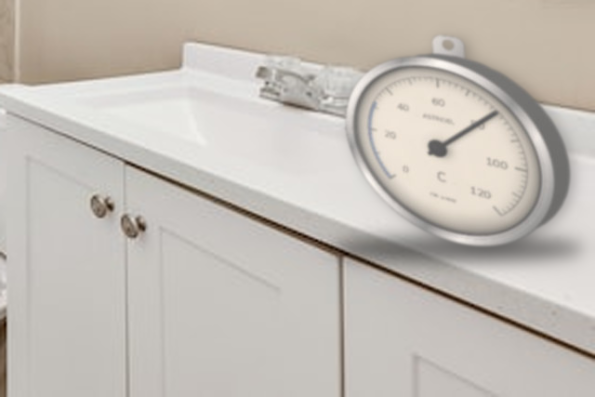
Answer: 80 °C
